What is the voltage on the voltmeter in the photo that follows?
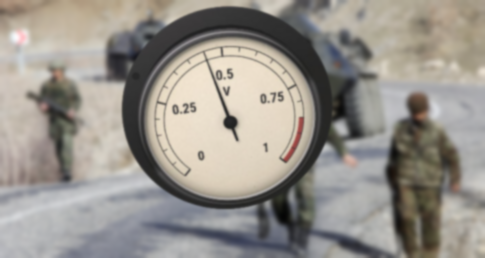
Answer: 0.45 V
